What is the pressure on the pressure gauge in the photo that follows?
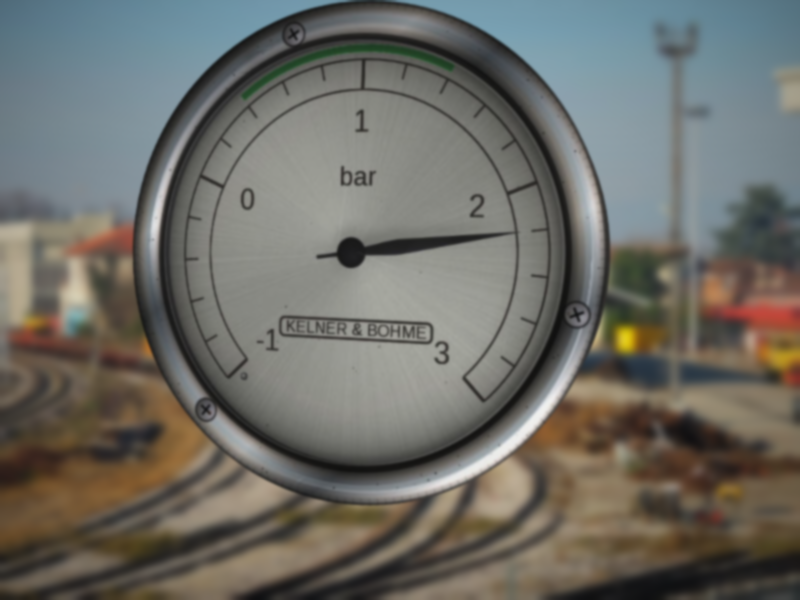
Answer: 2.2 bar
